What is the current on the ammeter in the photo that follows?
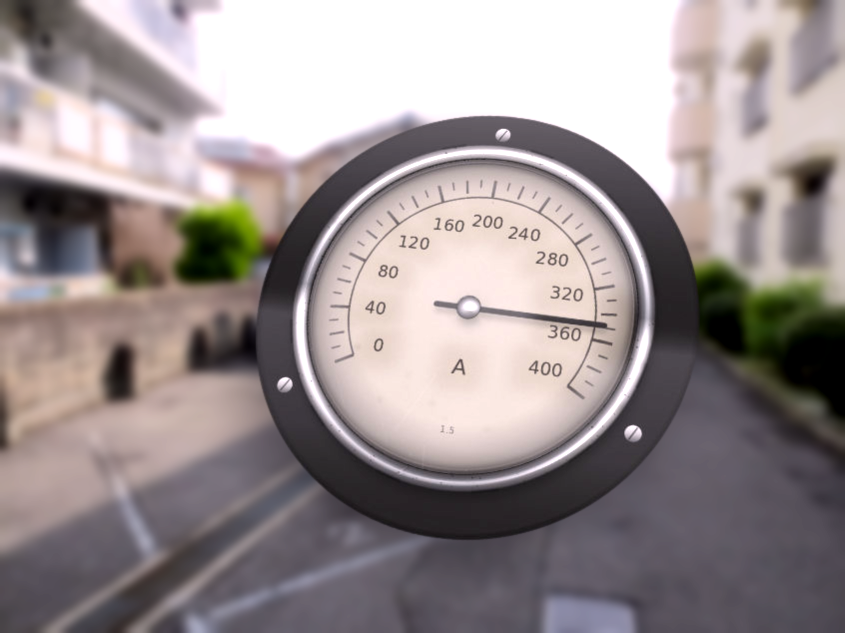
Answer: 350 A
